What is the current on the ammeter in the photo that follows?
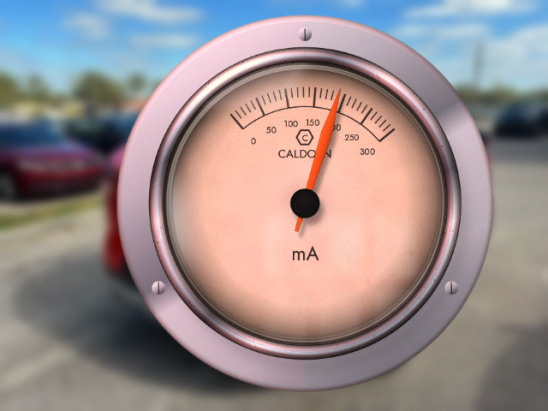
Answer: 190 mA
